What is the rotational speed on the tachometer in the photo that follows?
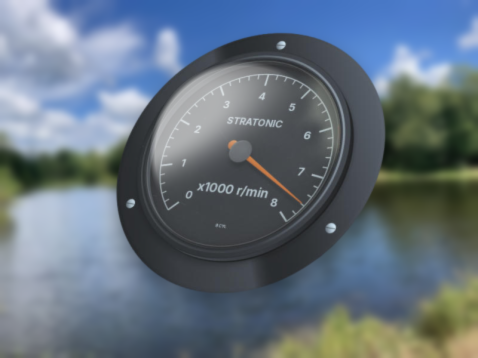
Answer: 7600 rpm
